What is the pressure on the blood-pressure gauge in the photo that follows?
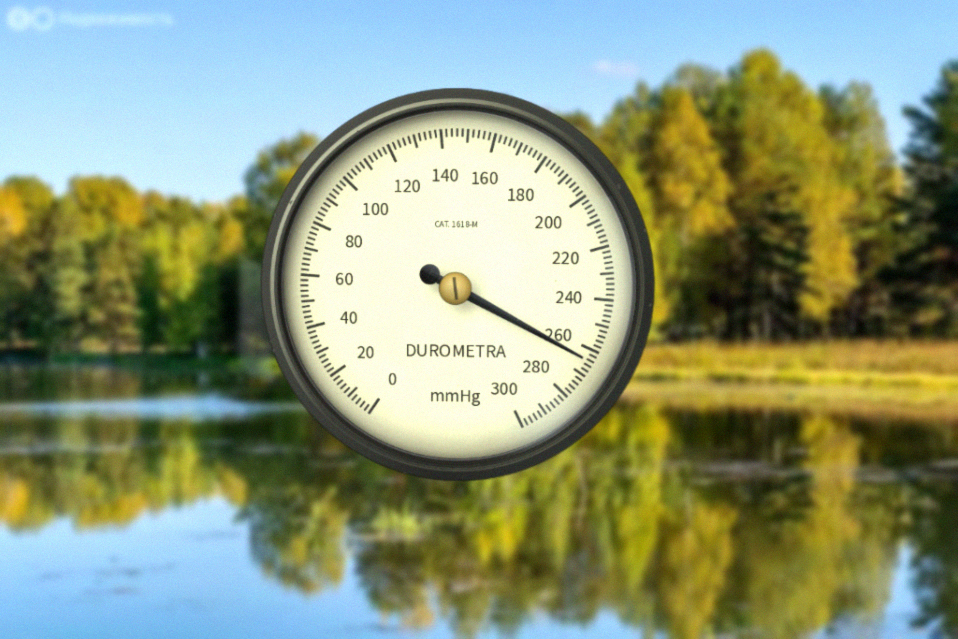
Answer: 264 mmHg
